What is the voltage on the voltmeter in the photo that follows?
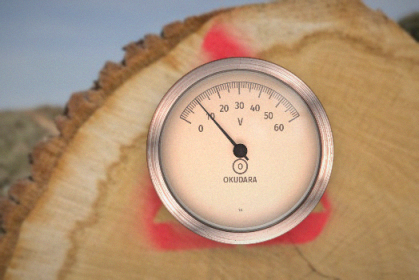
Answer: 10 V
